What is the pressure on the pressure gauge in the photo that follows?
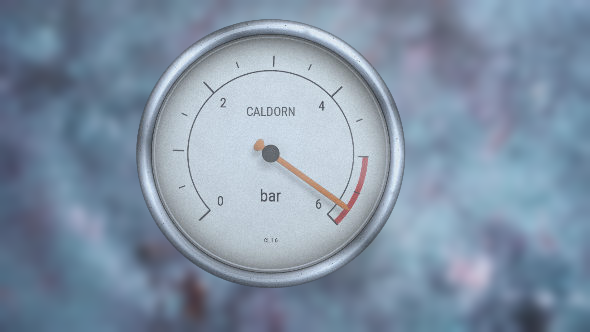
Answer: 5.75 bar
